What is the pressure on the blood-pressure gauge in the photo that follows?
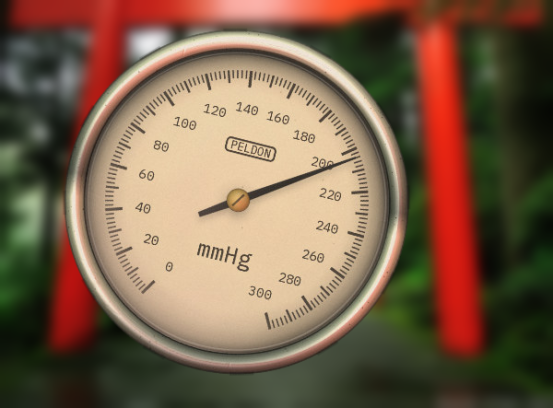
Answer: 204 mmHg
